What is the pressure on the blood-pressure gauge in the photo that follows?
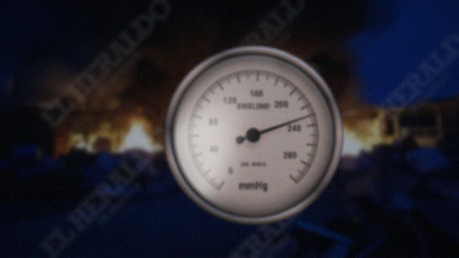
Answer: 230 mmHg
